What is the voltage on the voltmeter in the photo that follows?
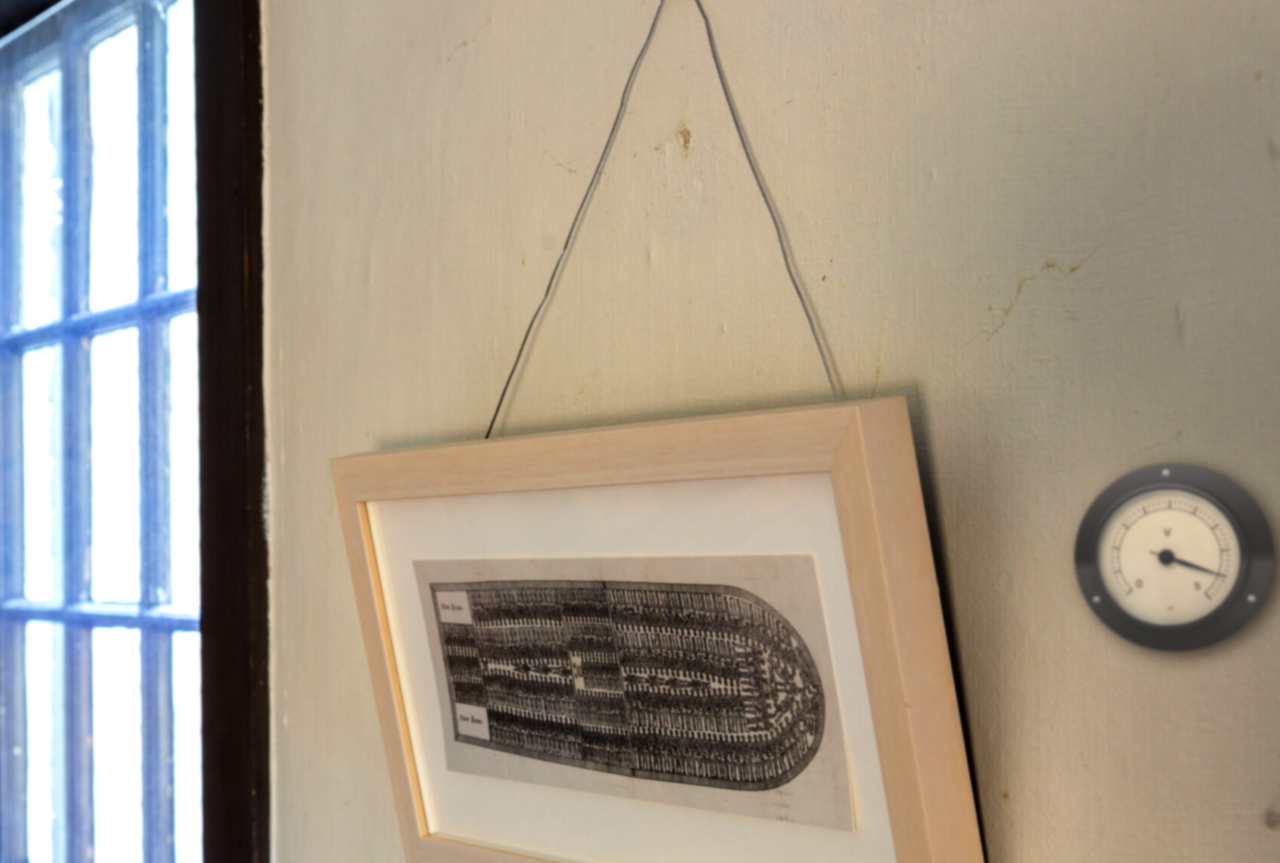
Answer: 4.5 V
